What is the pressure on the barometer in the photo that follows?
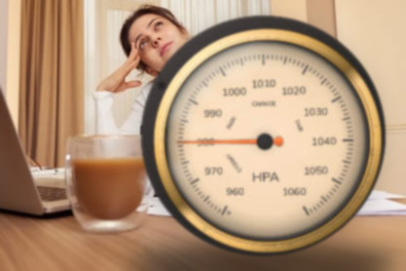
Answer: 980 hPa
